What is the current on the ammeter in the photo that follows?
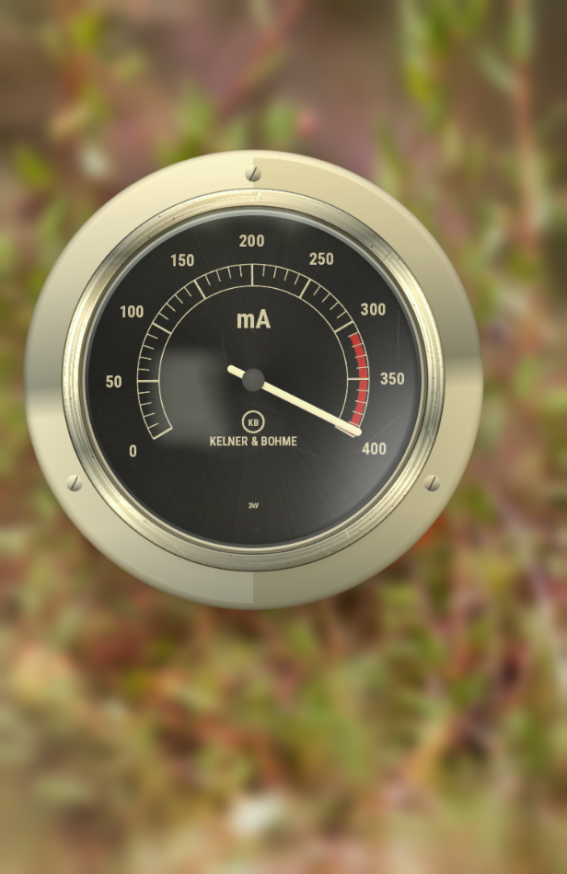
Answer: 395 mA
